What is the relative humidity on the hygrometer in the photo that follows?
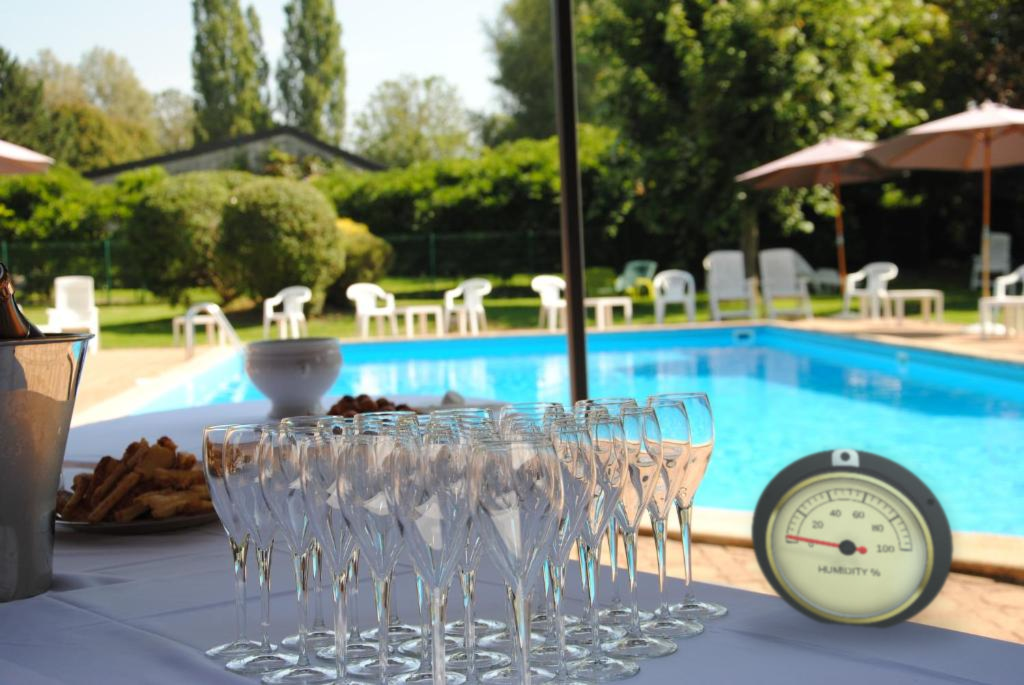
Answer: 4 %
